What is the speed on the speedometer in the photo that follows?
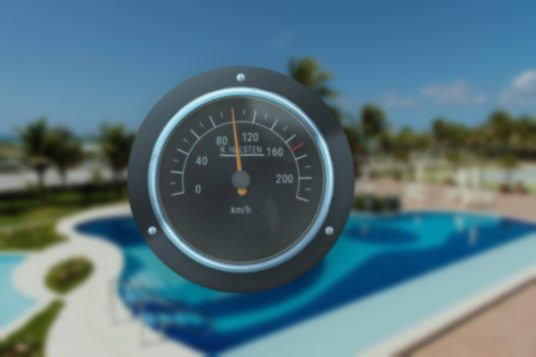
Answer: 100 km/h
